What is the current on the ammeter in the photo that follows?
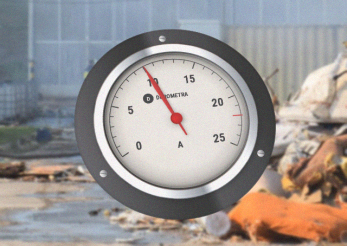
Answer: 10 A
